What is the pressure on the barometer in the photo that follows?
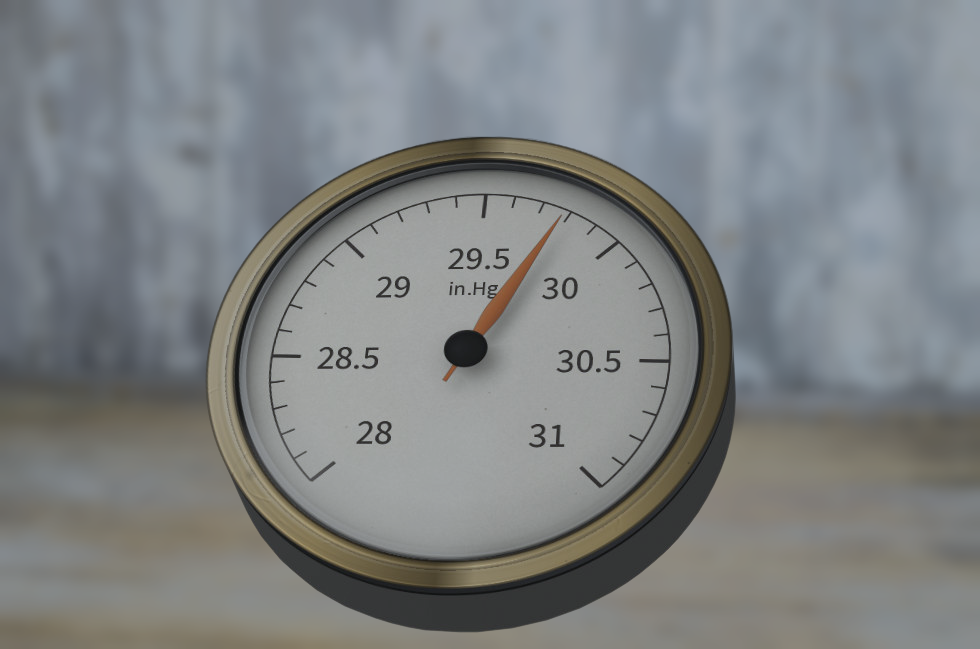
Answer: 29.8 inHg
